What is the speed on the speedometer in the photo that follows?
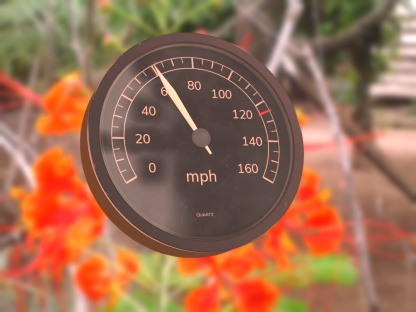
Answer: 60 mph
